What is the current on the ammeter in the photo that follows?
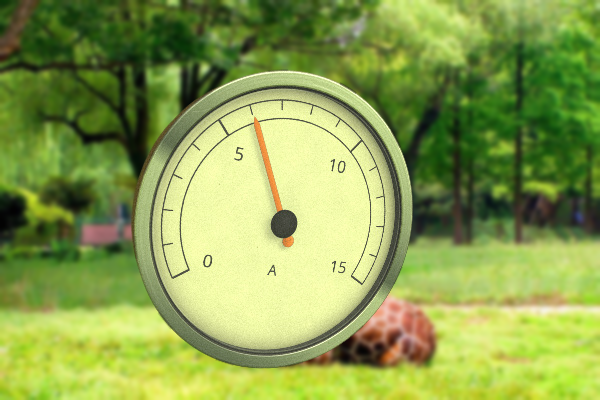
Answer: 6 A
